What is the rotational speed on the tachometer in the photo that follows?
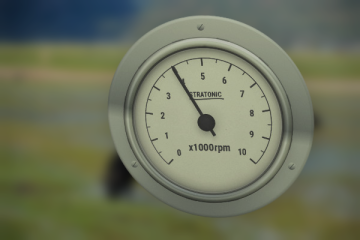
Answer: 4000 rpm
